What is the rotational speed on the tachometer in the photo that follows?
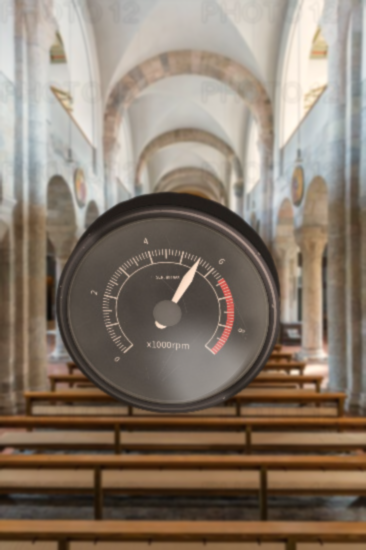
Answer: 5500 rpm
